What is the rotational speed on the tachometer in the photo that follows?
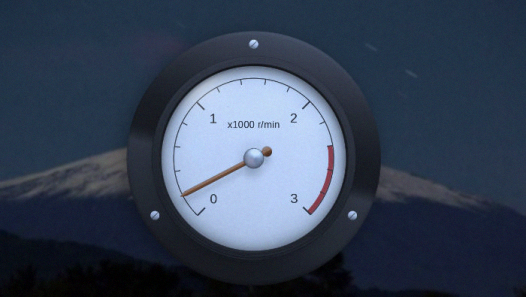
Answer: 200 rpm
